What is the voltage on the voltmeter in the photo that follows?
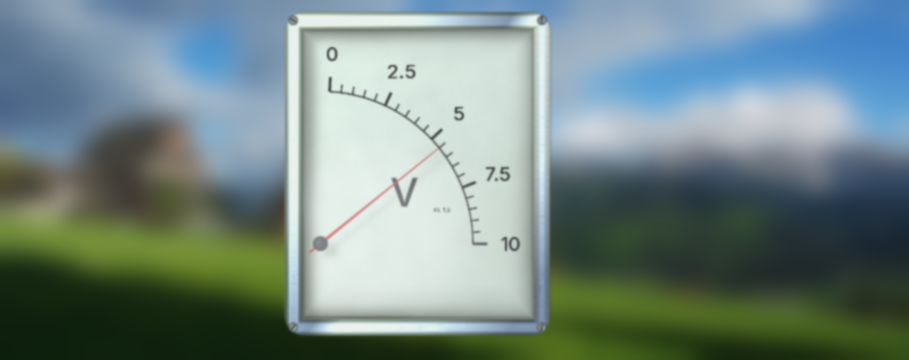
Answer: 5.5 V
